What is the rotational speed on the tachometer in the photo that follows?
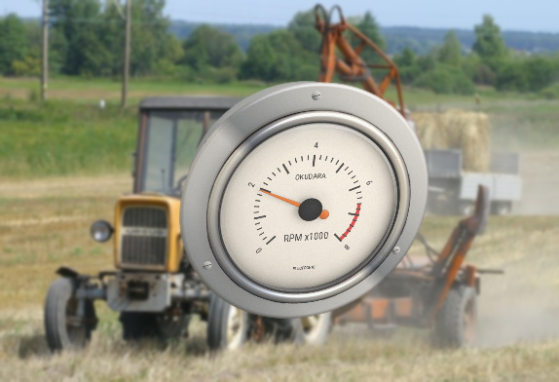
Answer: 2000 rpm
